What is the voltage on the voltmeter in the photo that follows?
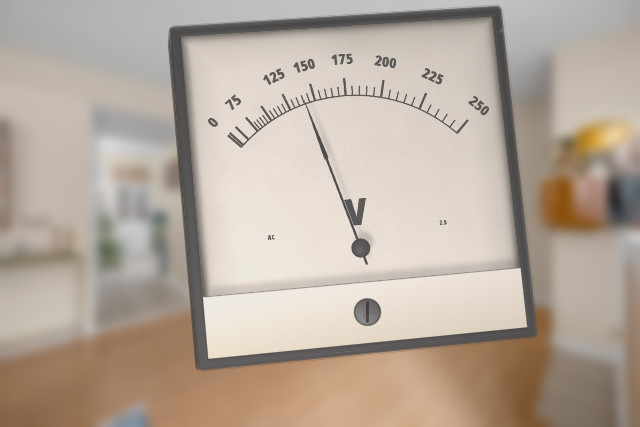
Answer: 140 V
